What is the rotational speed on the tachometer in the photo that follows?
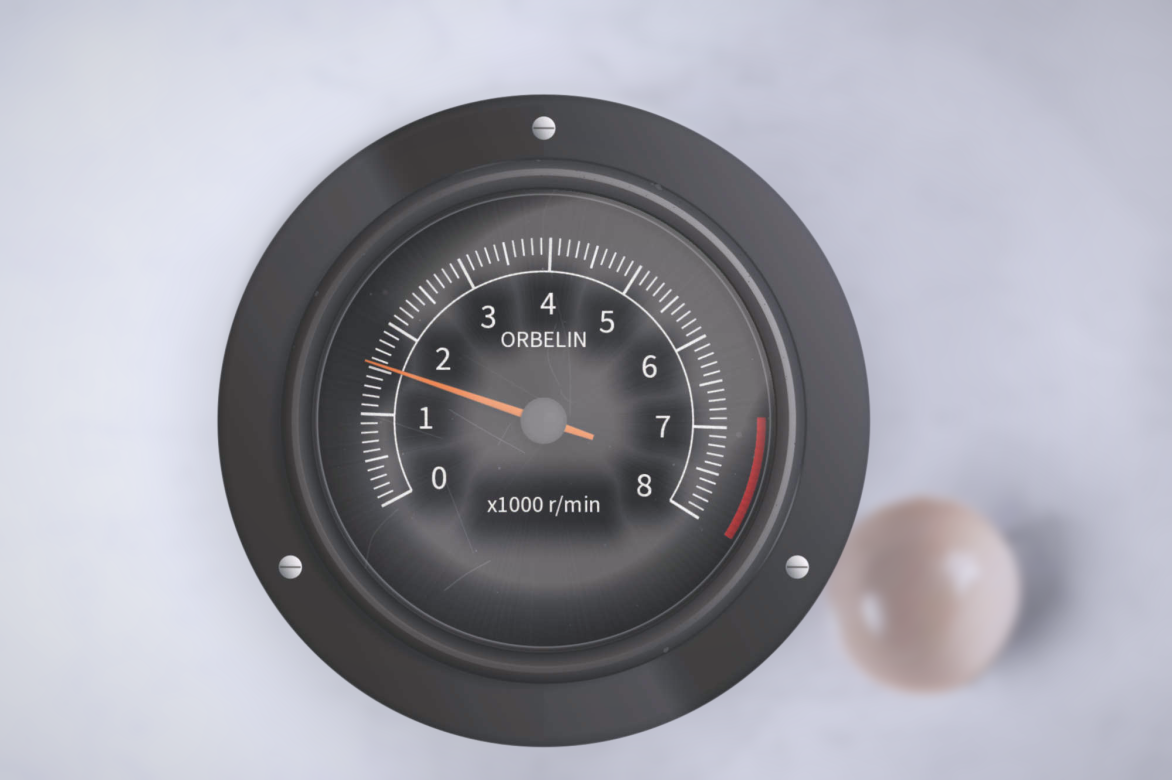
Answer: 1550 rpm
